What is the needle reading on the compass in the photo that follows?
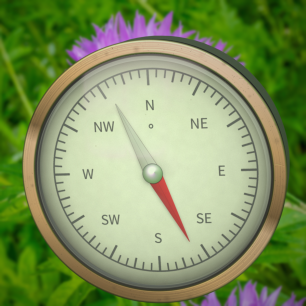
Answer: 155 °
